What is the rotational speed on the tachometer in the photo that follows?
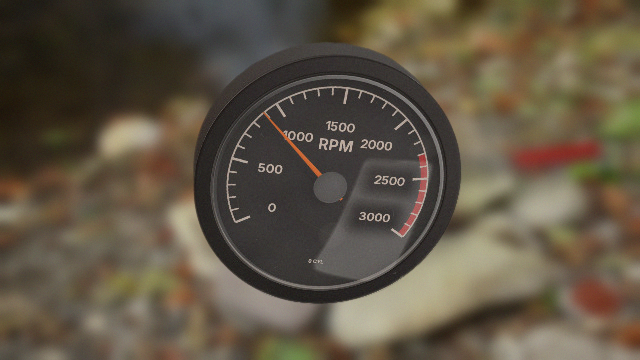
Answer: 900 rpm
